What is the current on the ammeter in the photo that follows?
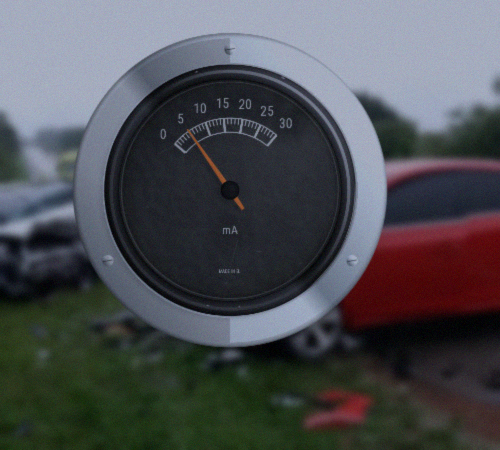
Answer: 5 mA
